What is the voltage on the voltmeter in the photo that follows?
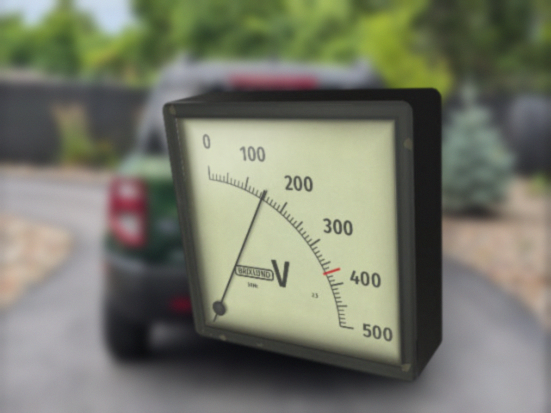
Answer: 150 V
